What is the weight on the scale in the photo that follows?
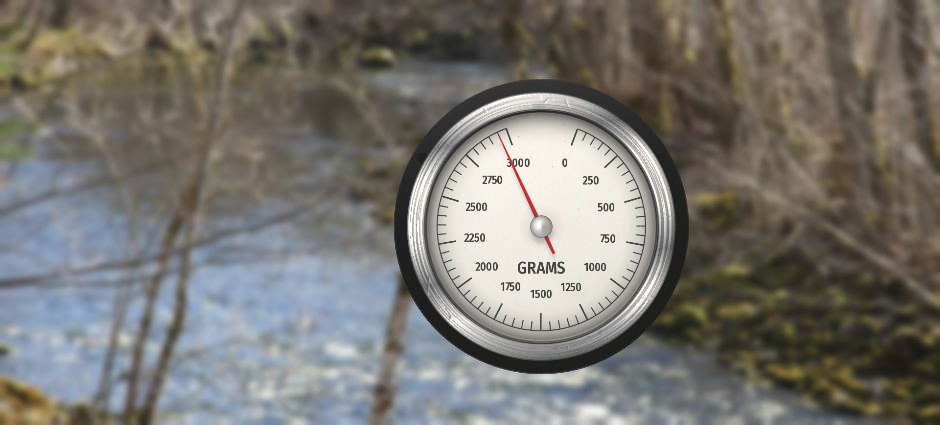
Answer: 2950 g
